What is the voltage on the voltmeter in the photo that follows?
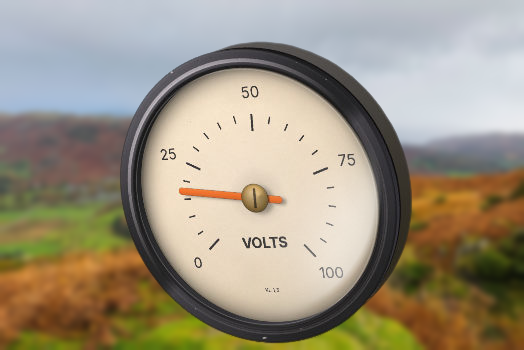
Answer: 17.5 V
